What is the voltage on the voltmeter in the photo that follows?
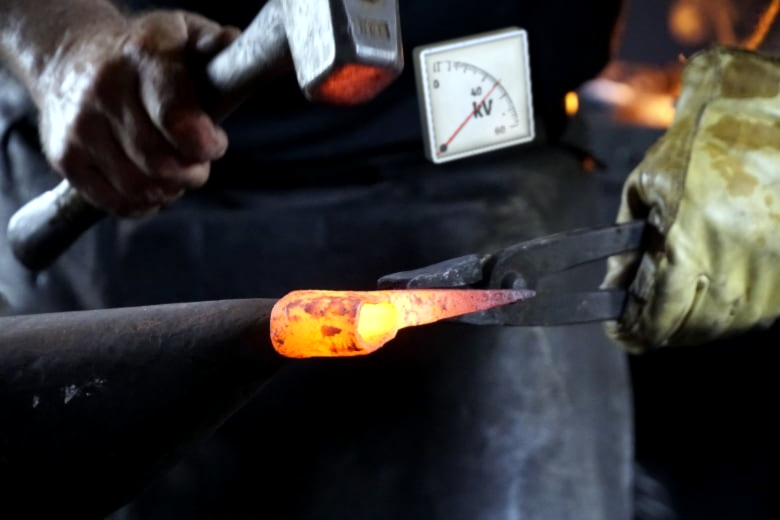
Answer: 45 kV
